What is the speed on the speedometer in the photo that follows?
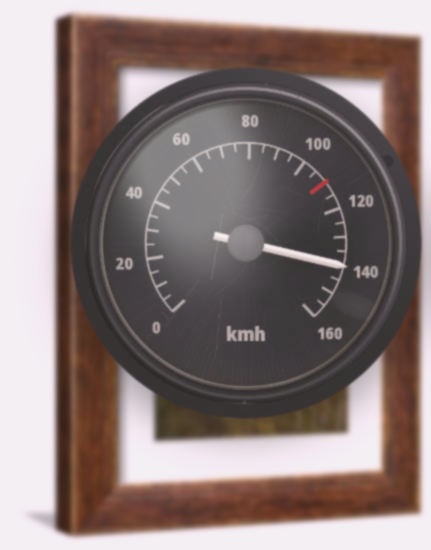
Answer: 140 km/h
